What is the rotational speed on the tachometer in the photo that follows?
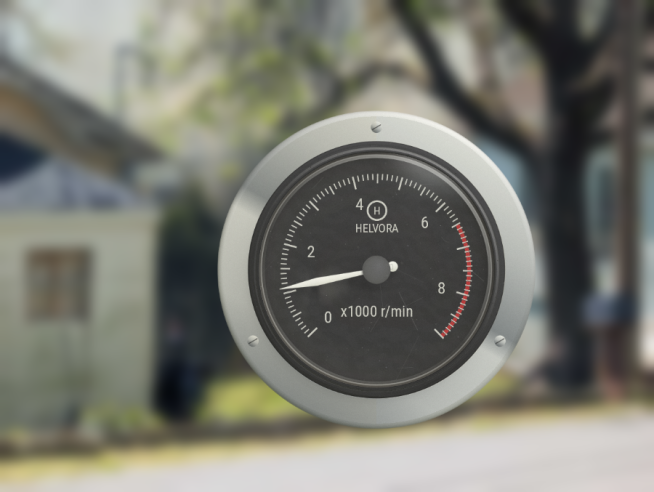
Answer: 1100 rpm
